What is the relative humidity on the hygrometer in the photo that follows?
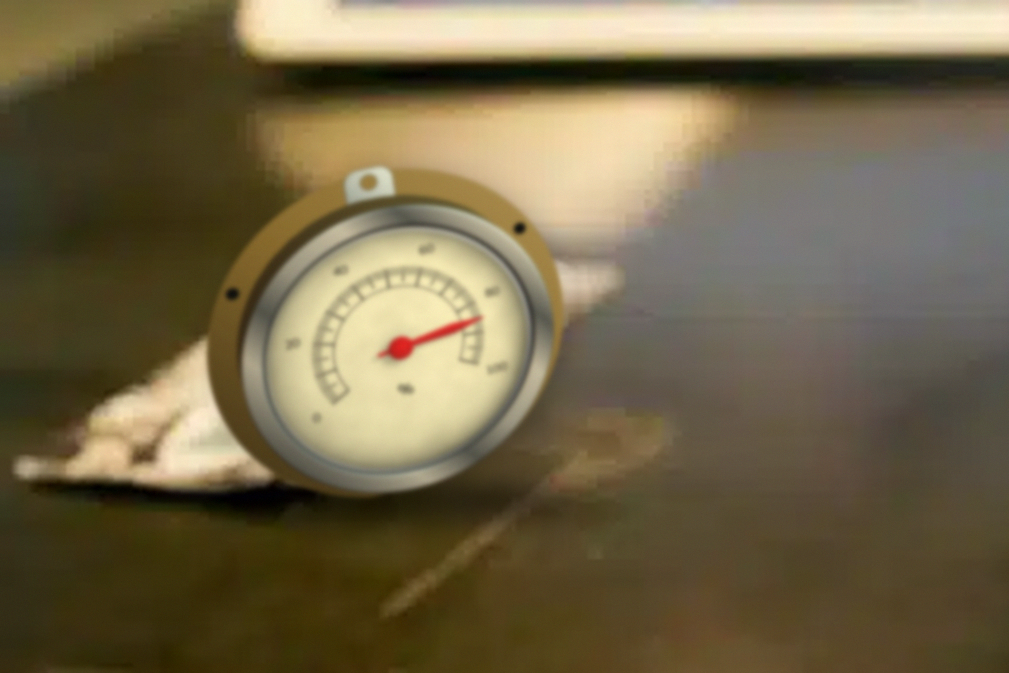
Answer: 85 %
